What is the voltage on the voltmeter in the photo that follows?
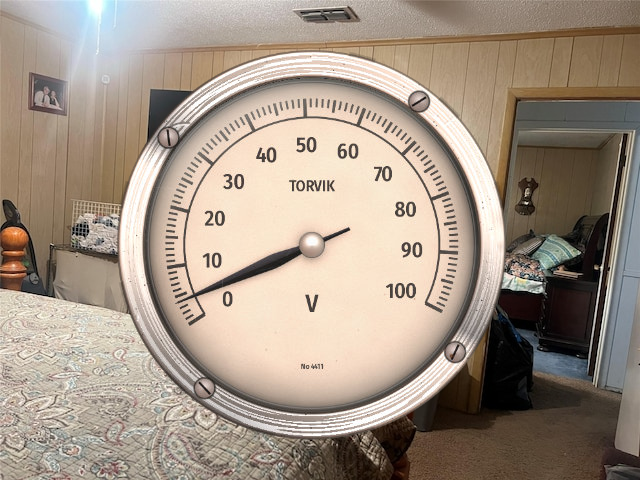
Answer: 4 V
